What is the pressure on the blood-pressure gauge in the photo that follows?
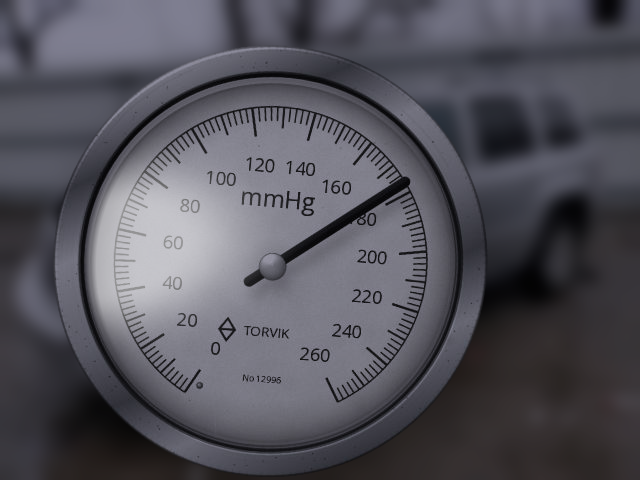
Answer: 176 mmHg
